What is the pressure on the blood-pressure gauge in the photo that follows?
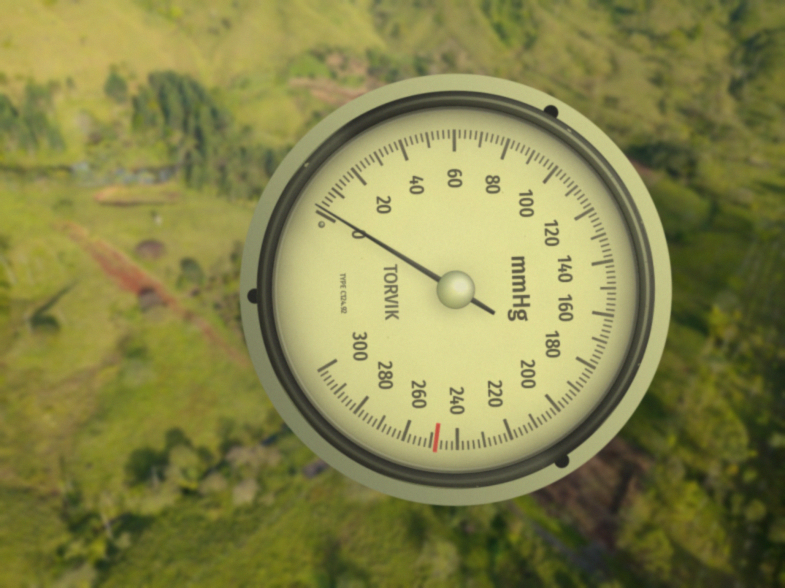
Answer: 2 mmHg
